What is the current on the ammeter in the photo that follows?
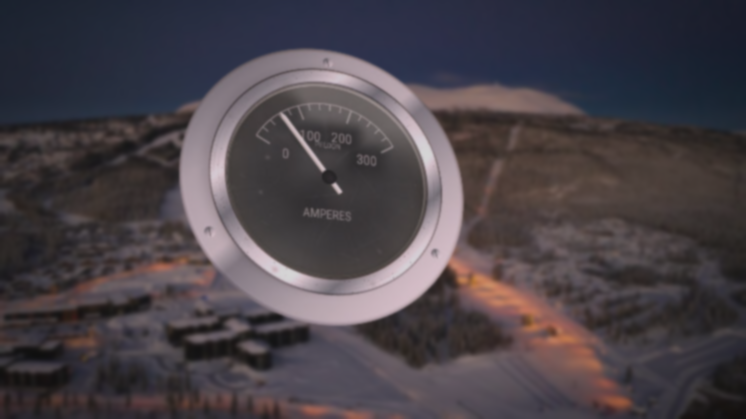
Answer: 60 A
